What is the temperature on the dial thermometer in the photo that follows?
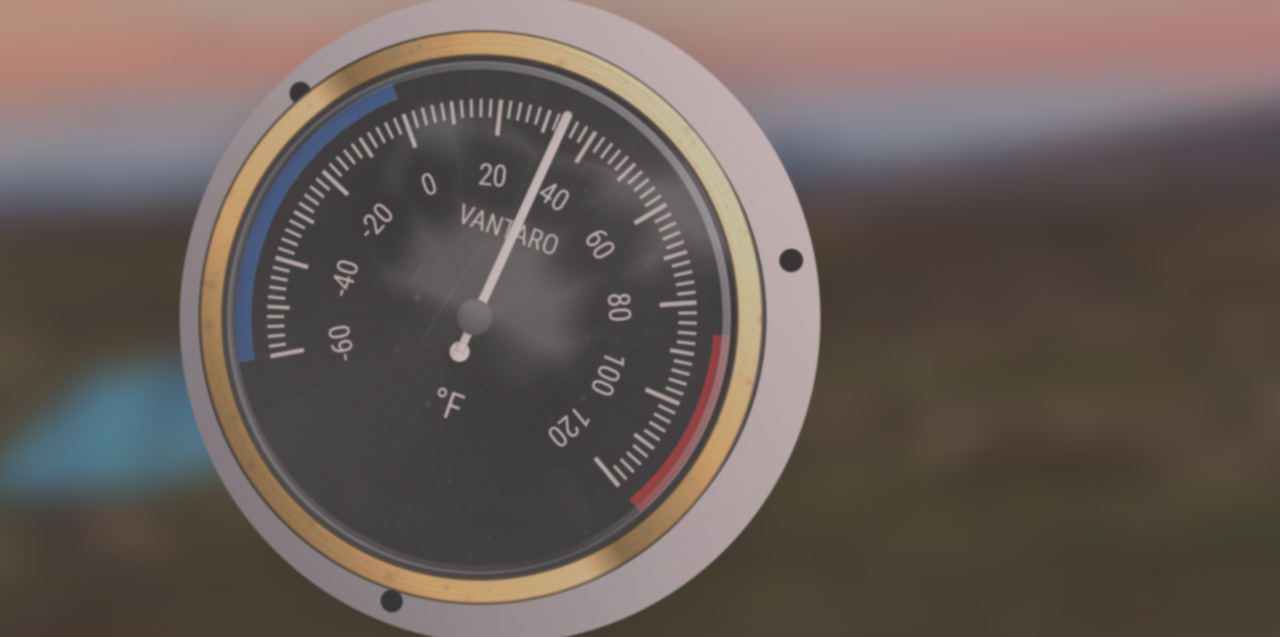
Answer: 34 °F
